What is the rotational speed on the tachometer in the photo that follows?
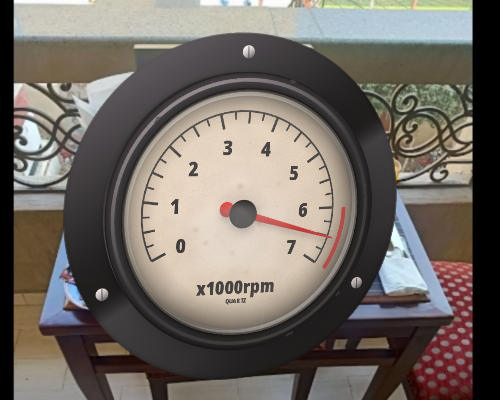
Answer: 6500 rpm
